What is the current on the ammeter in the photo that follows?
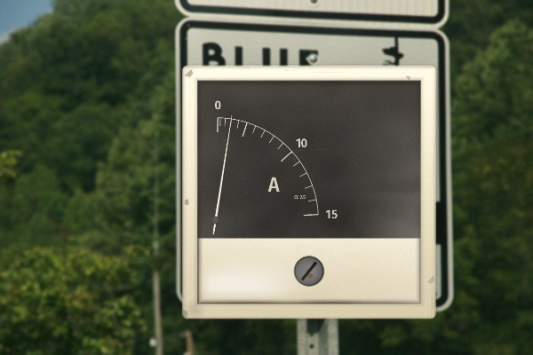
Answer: 3 A
